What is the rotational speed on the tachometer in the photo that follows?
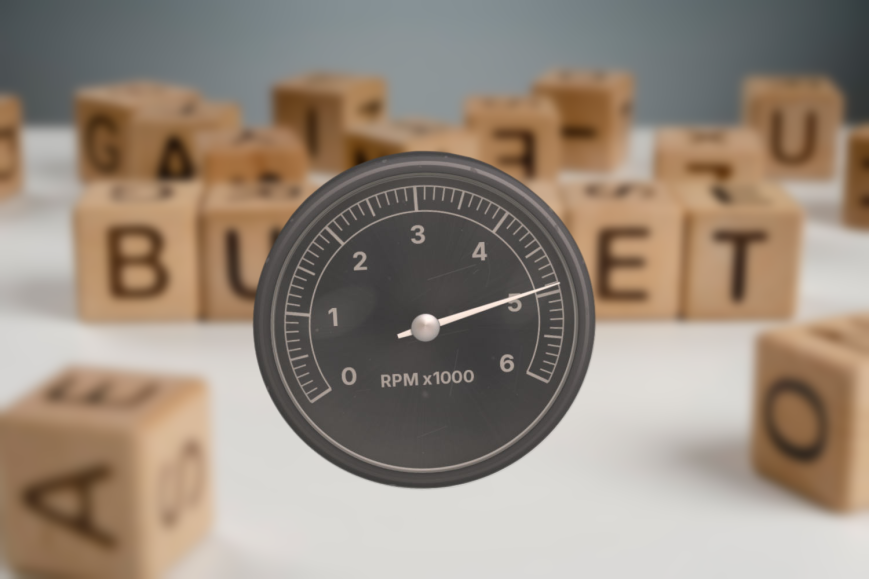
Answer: 4900 rpm
